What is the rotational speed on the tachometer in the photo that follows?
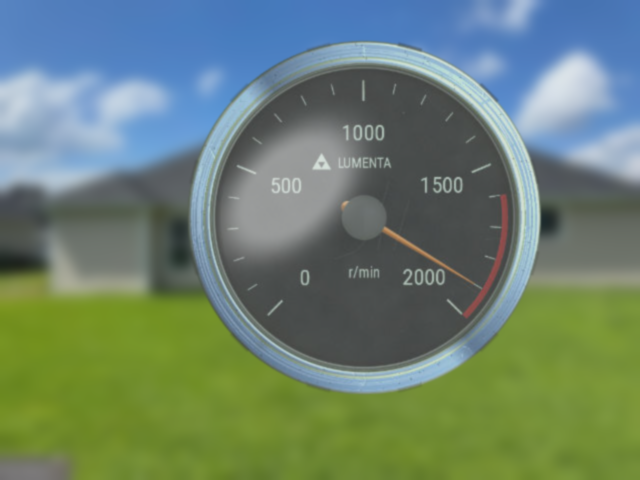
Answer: 1900 rpm
